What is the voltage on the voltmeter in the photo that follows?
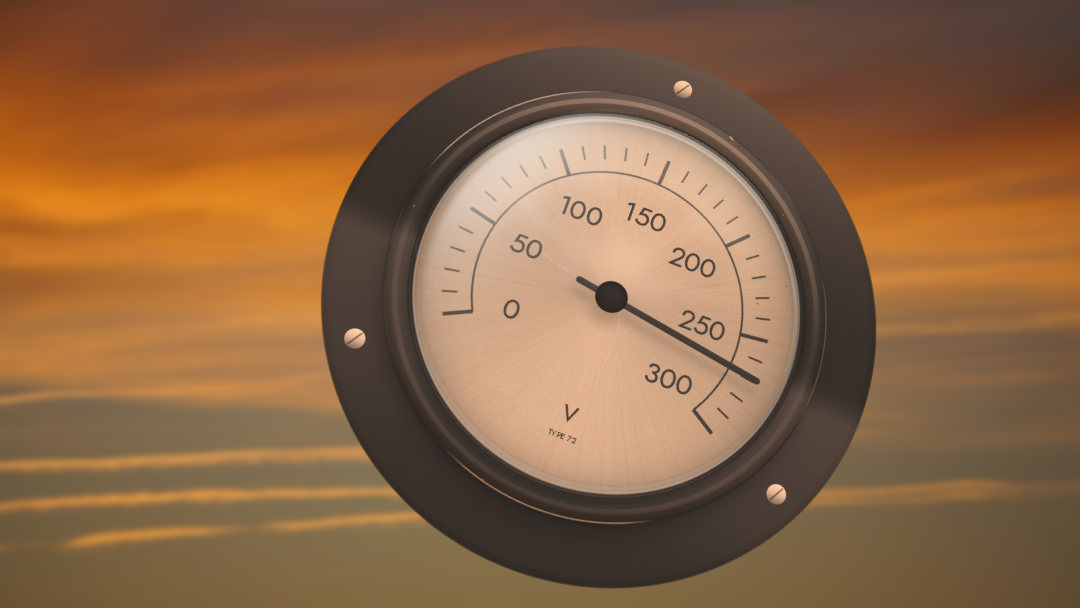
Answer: 270 V
